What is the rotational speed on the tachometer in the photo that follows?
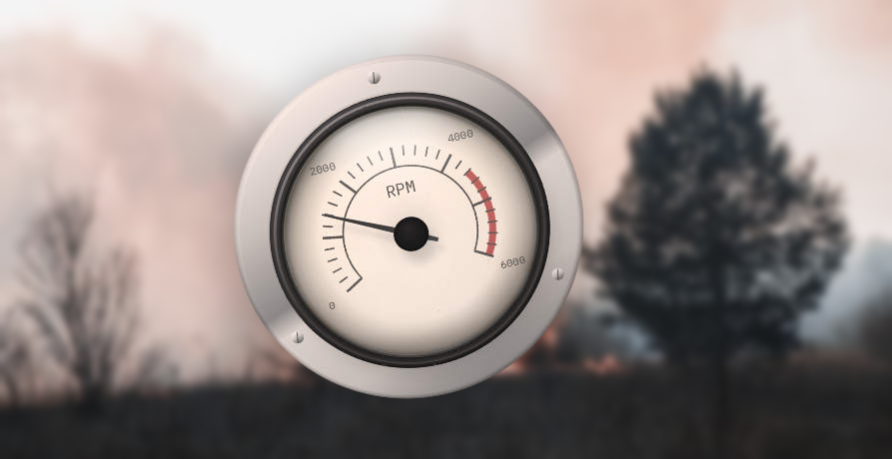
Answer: 1400 rpm
